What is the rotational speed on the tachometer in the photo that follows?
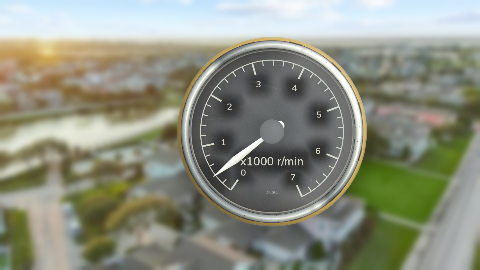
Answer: 400 rpm
